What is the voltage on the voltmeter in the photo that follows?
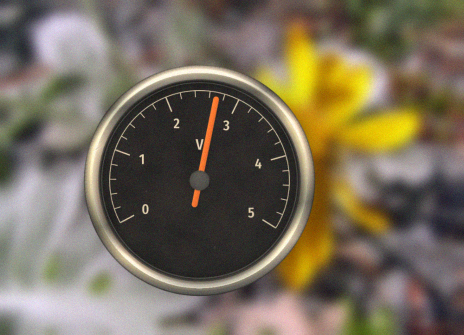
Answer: 2.7 V
